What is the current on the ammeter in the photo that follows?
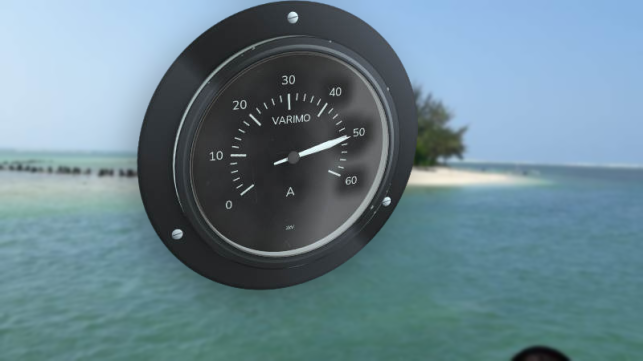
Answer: 50 A
